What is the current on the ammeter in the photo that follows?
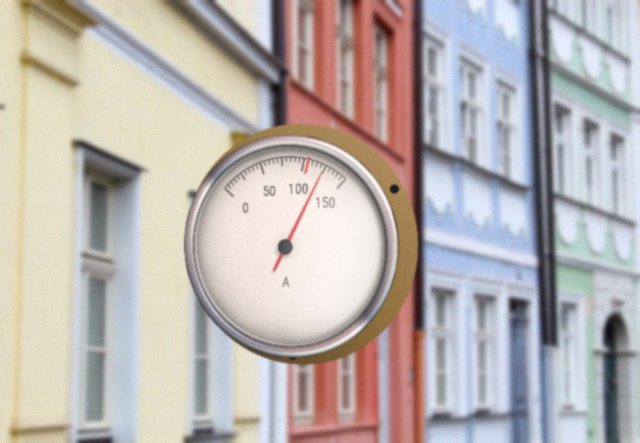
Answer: 125 A
